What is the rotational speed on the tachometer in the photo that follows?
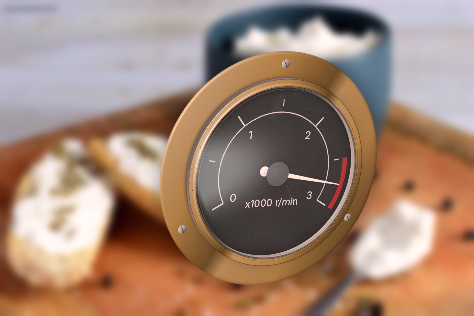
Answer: 2750 rpm
